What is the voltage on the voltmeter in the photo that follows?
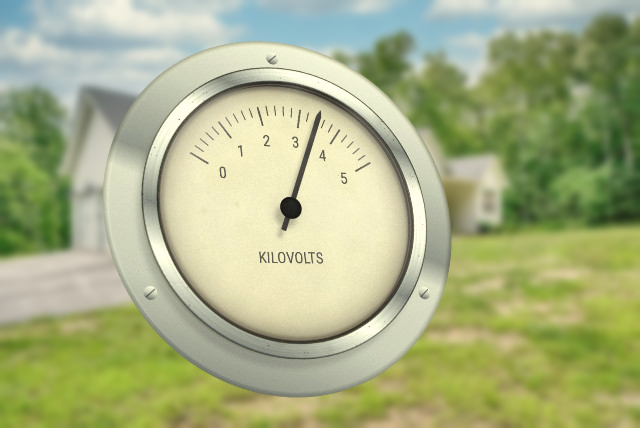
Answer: 3.4 kV
